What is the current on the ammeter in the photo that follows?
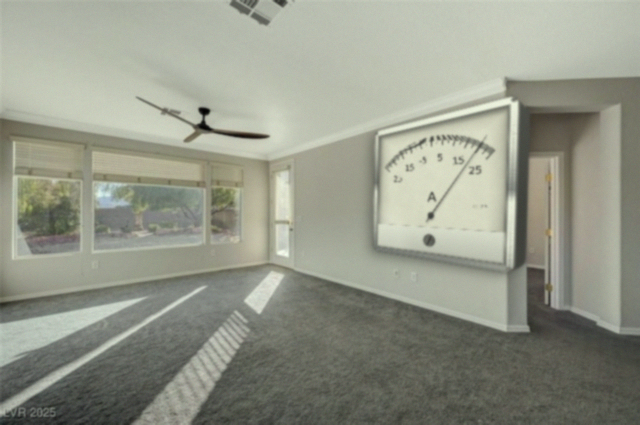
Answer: 20 A
